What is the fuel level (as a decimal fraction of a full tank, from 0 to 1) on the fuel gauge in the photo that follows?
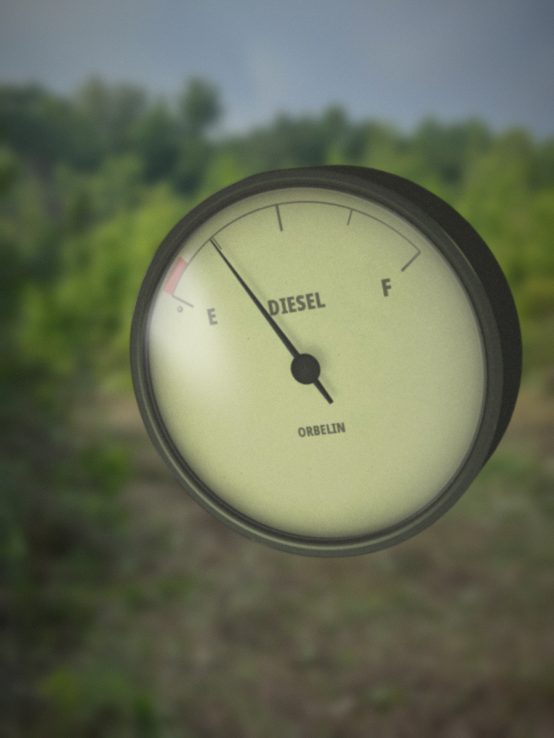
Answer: 0.25
